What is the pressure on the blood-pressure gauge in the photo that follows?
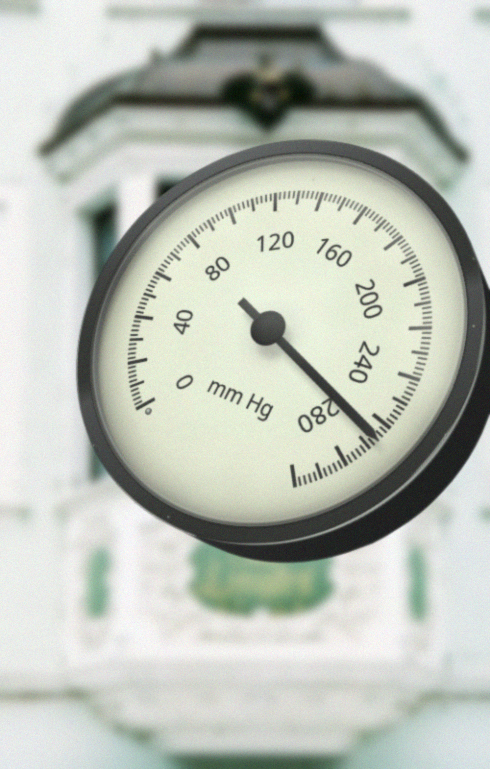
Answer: 266 mmHg
